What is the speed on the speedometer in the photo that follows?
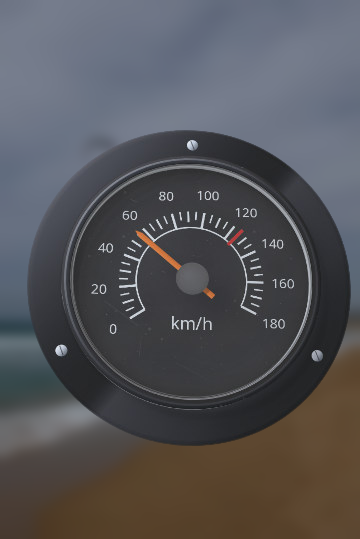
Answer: 55 km/h
